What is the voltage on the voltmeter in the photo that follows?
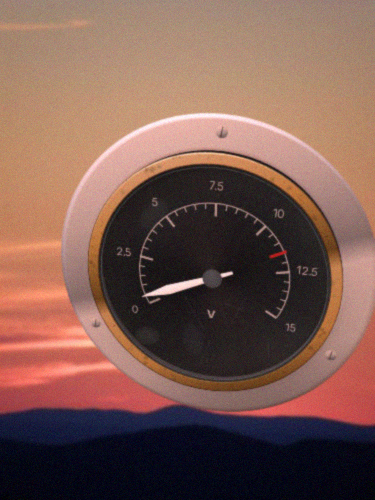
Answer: 0.5 V
